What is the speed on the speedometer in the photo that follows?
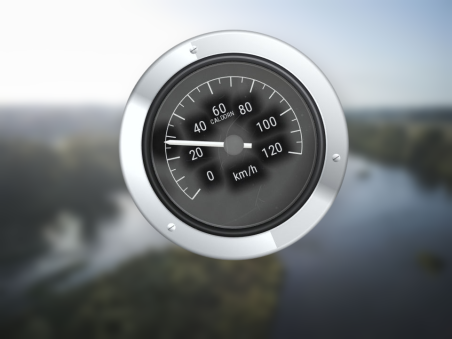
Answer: 27.5 km/h
